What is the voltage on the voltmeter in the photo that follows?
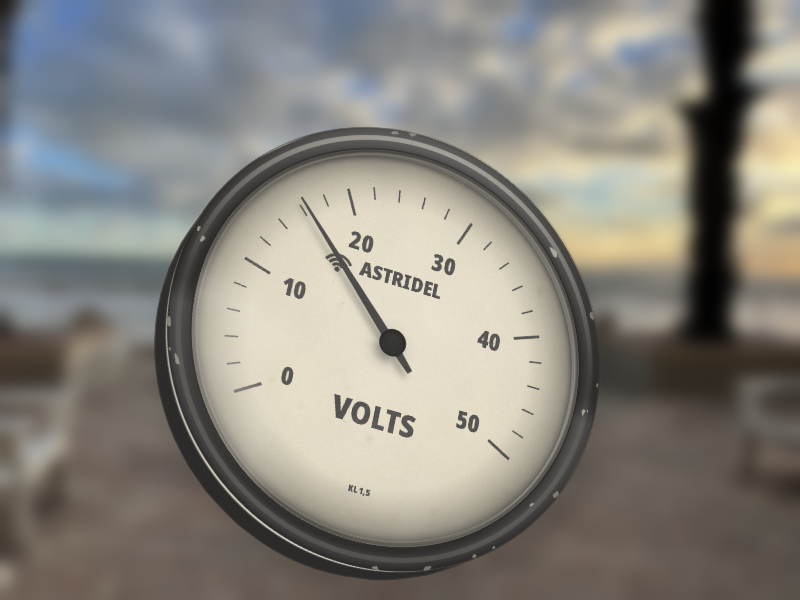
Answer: 16 V
